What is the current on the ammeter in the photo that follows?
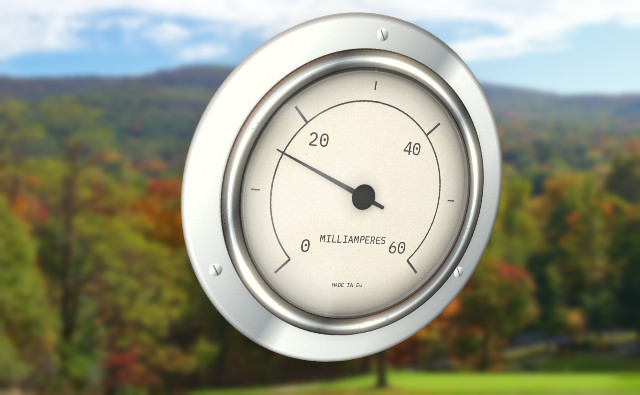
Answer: 15 mA
